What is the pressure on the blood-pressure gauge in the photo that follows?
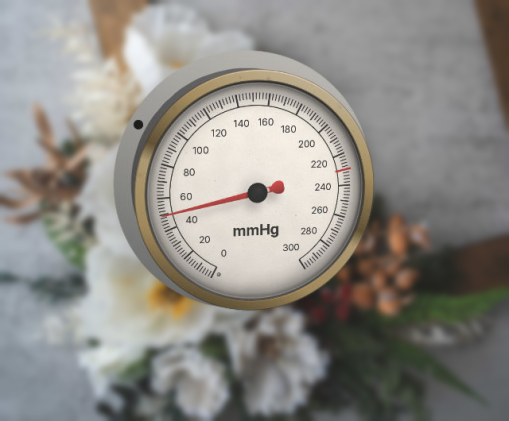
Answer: 50 mmHg
